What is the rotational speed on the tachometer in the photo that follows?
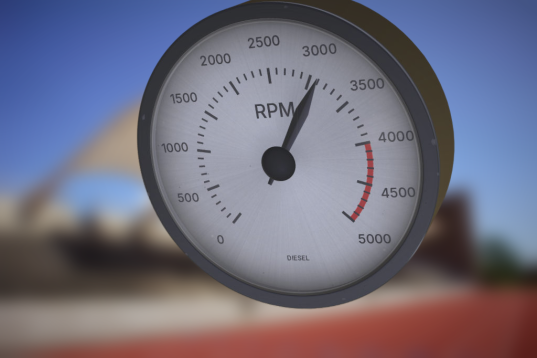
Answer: 3100 rpm
